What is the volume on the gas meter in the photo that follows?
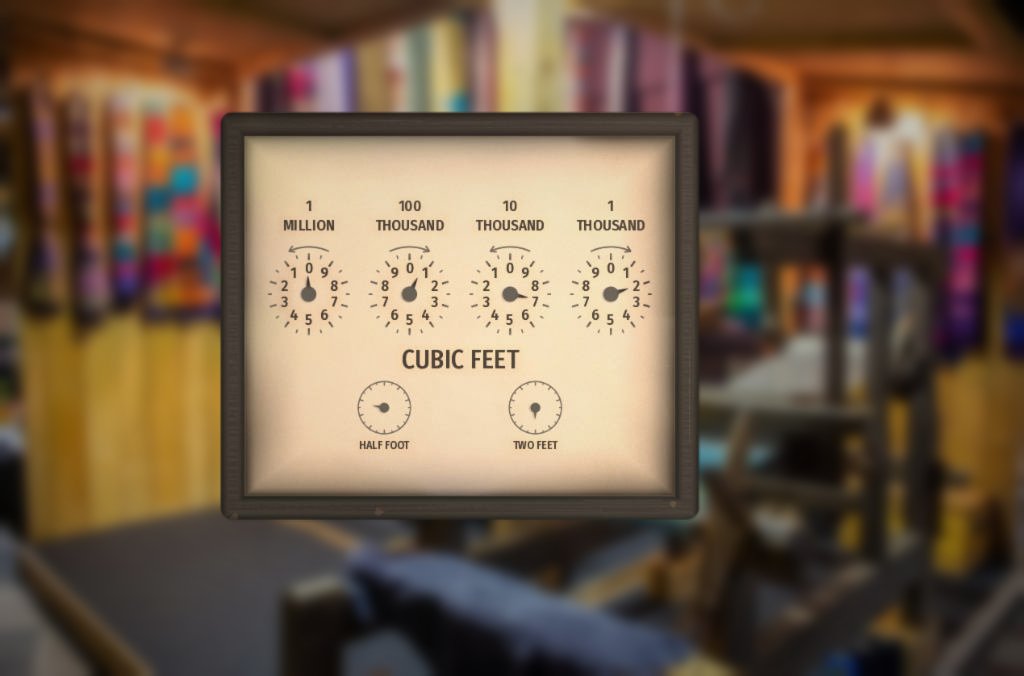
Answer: 7200 ft³
